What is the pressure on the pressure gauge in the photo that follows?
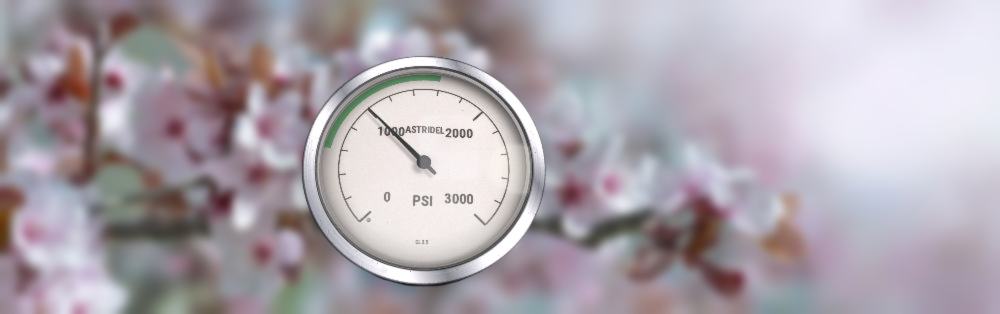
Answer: 1000 psi
